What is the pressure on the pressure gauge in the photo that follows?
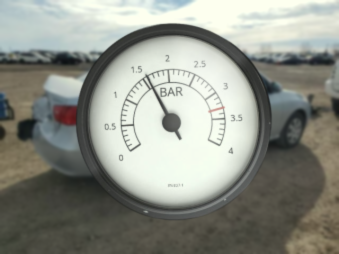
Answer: 1.6 bar
